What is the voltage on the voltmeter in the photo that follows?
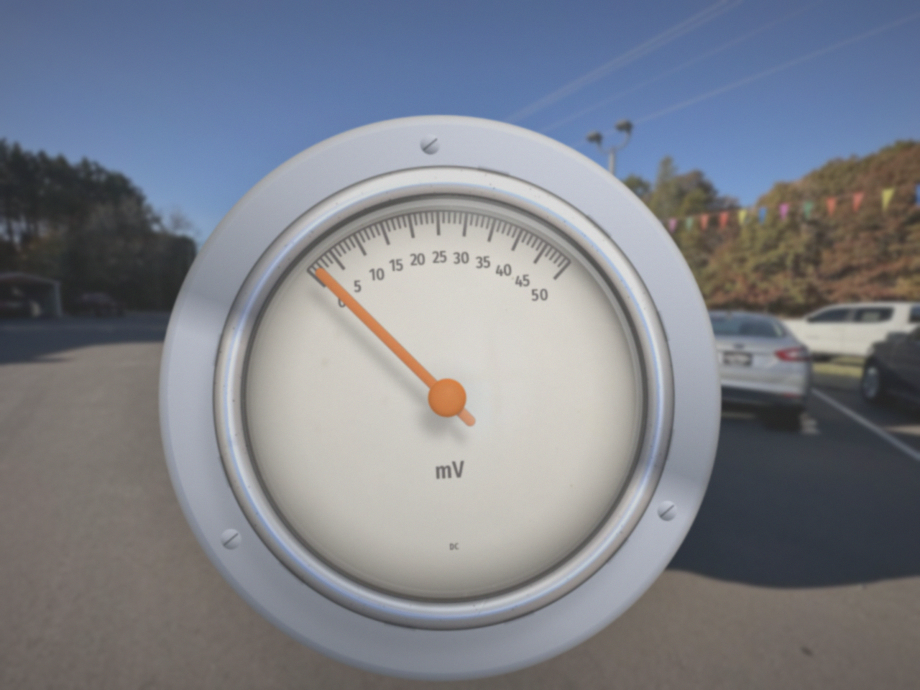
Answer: 1 mV
